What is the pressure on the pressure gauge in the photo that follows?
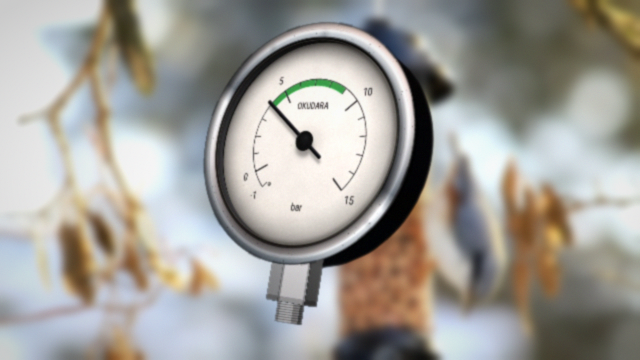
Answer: 4 bar
